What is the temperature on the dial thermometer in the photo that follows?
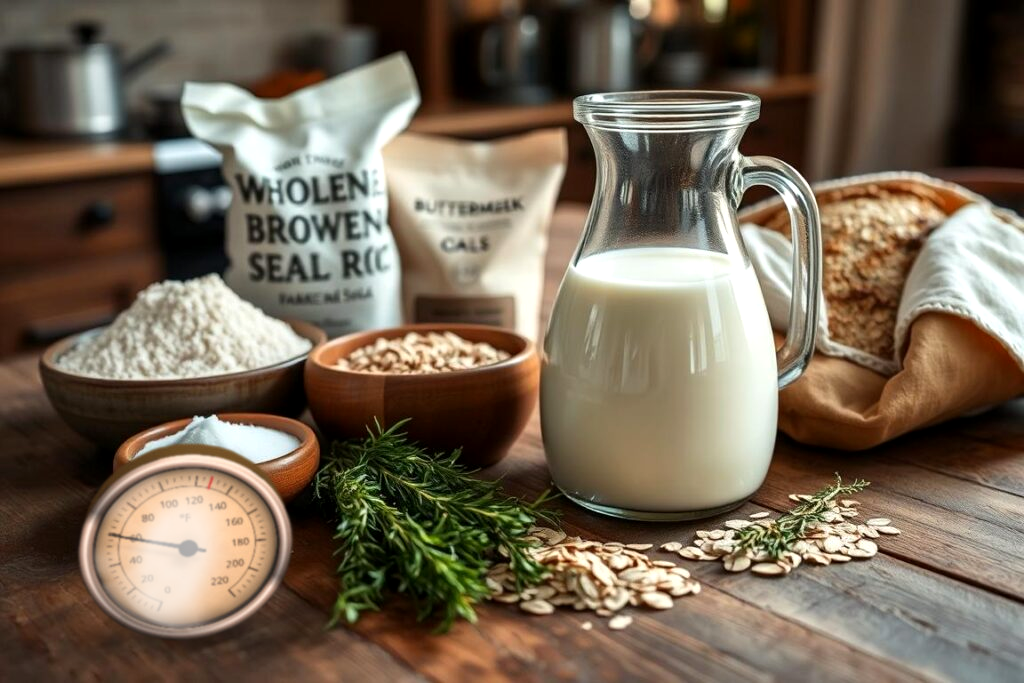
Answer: 60 °F
